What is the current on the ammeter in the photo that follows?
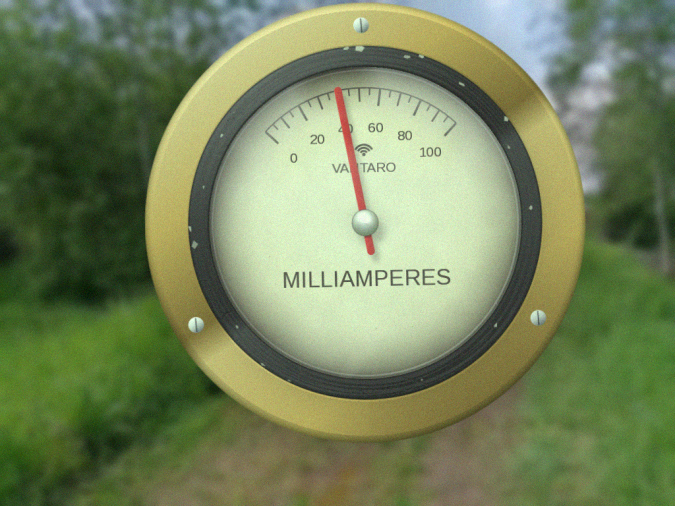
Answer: 40 mA
